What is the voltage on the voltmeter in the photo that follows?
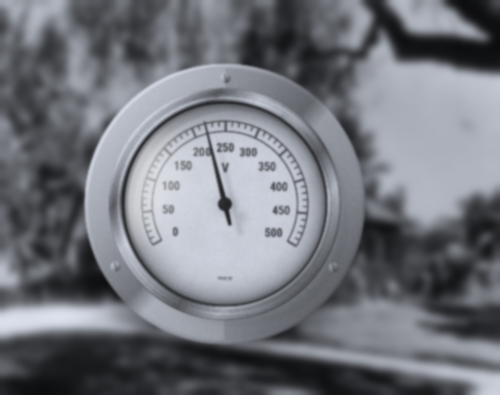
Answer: 220 V
